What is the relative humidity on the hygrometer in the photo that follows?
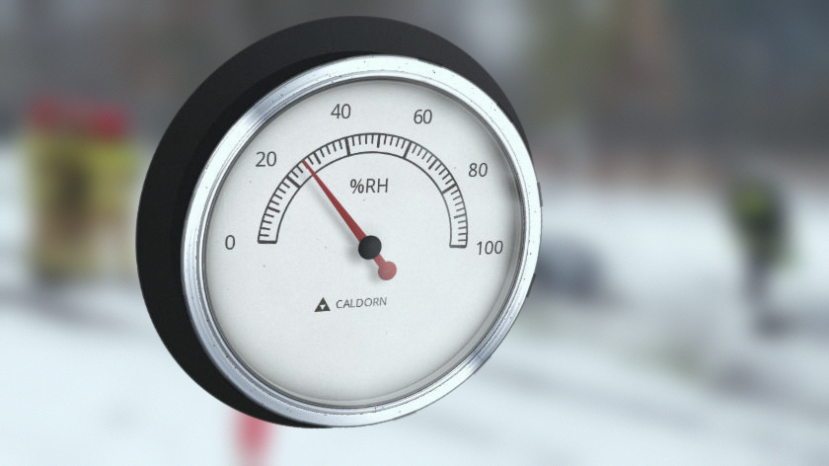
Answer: 26 %
